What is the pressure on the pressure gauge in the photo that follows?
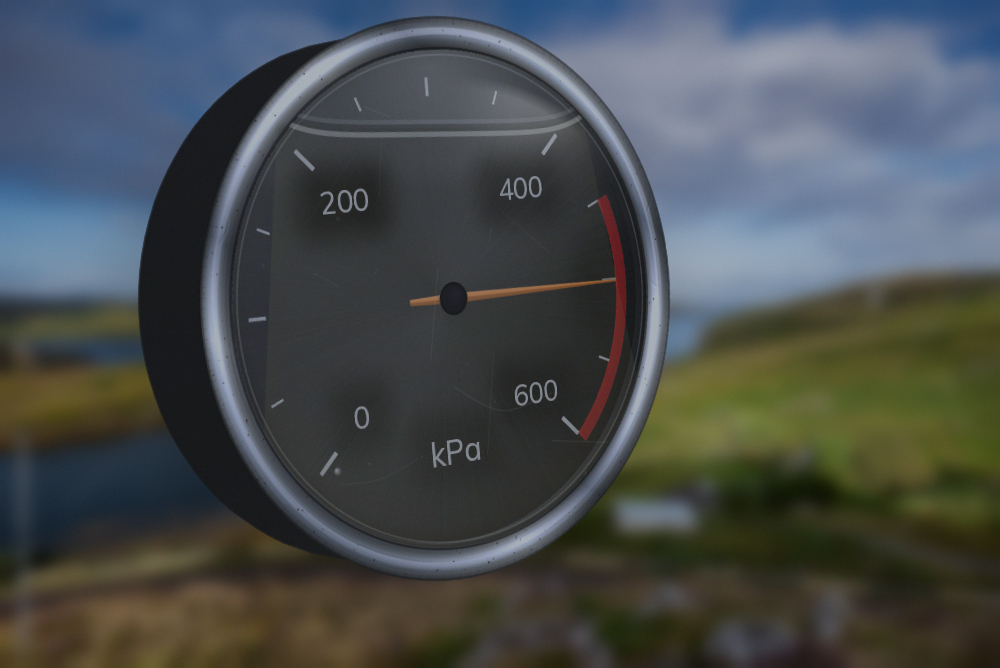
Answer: 500 kPa
